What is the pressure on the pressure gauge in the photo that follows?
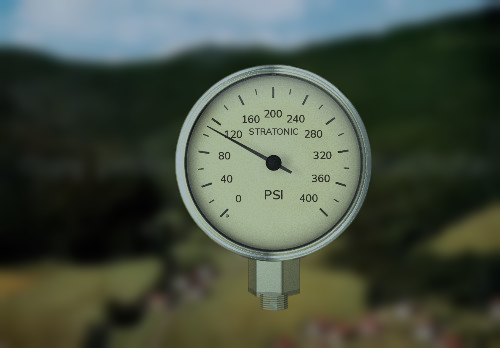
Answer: 110 psi
